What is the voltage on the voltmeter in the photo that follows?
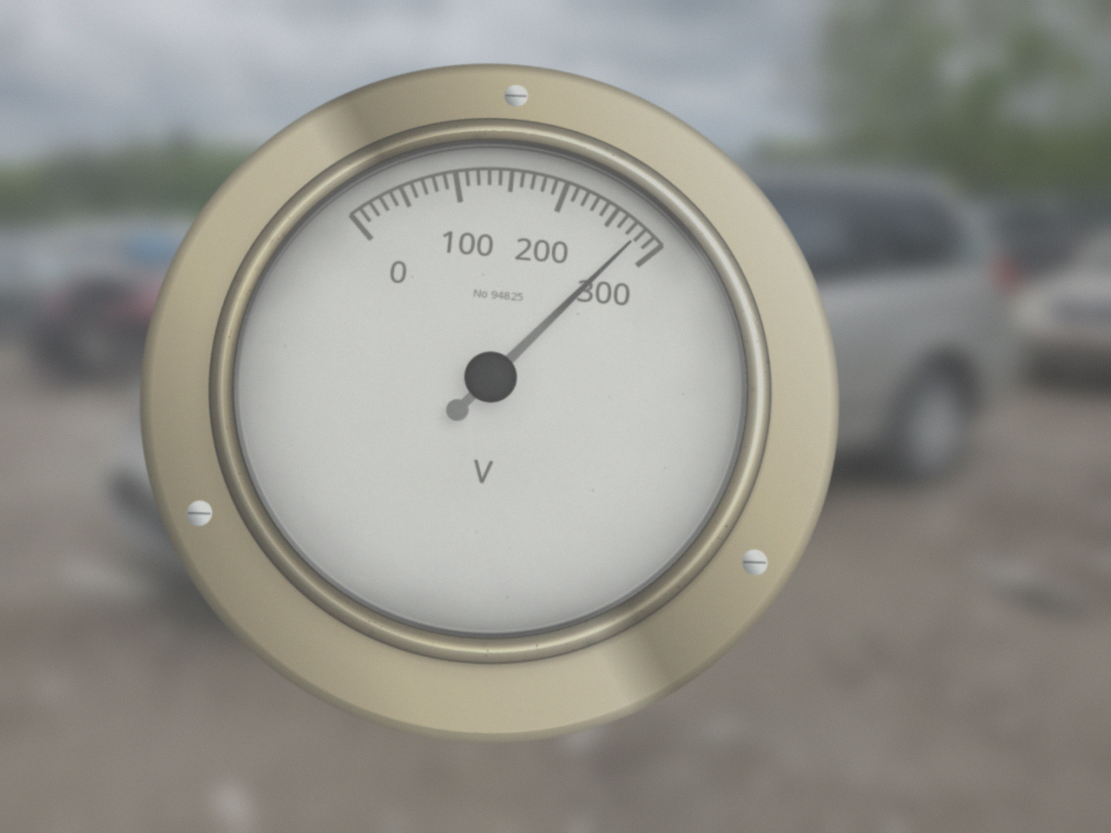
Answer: 280 V
